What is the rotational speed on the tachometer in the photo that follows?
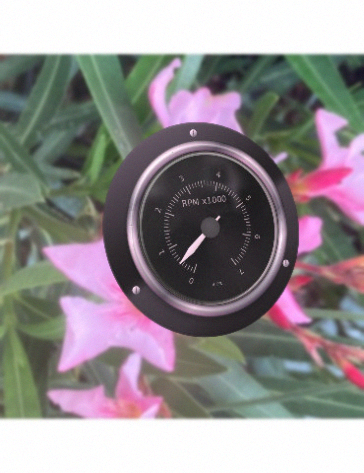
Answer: 500 rpm
